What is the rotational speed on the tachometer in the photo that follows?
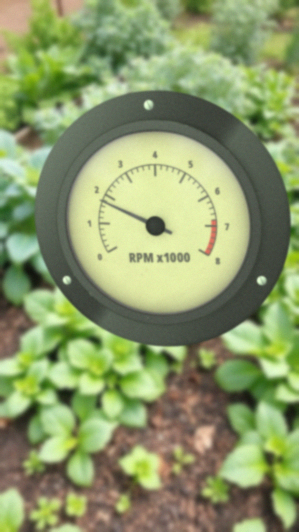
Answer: 1800 rpm
